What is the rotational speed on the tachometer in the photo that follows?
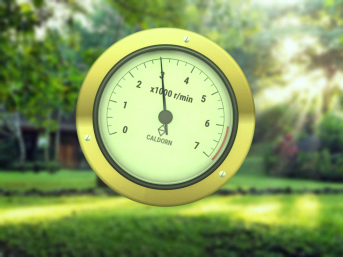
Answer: 3000 rpm
